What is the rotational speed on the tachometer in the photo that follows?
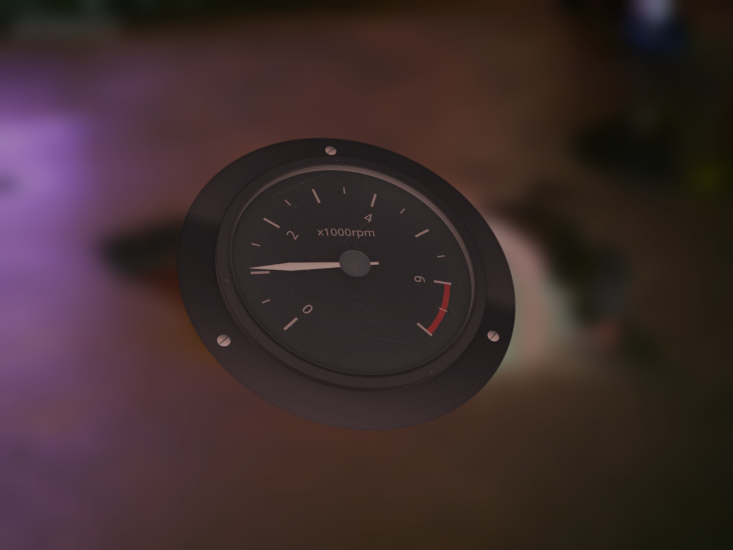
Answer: 1000 rpm
